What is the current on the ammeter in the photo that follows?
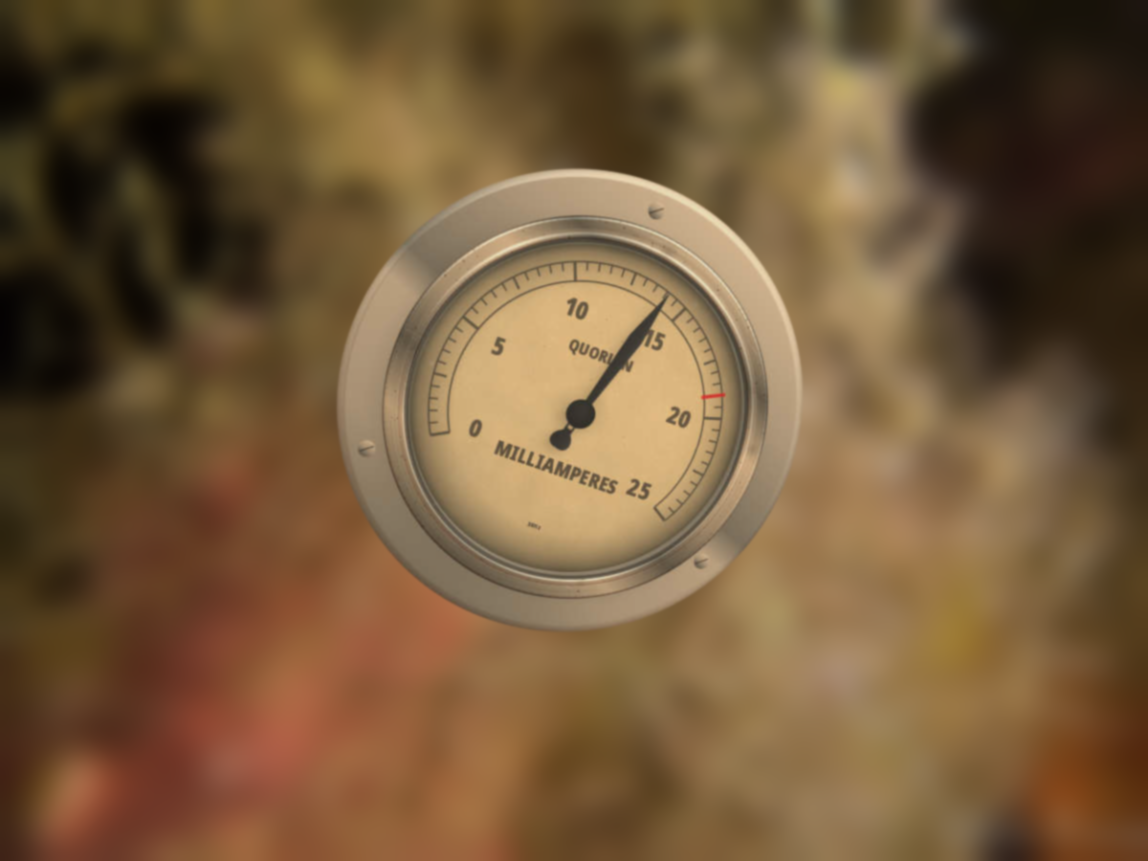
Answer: 14 mA
